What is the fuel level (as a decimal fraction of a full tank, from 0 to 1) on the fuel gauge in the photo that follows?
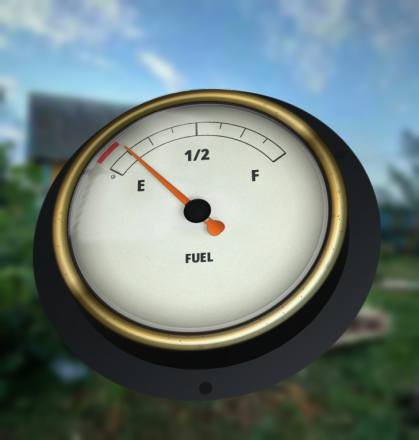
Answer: 0.125
